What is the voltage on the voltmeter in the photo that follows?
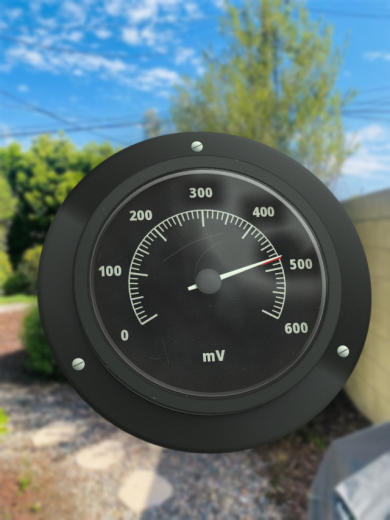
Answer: 480 mV
